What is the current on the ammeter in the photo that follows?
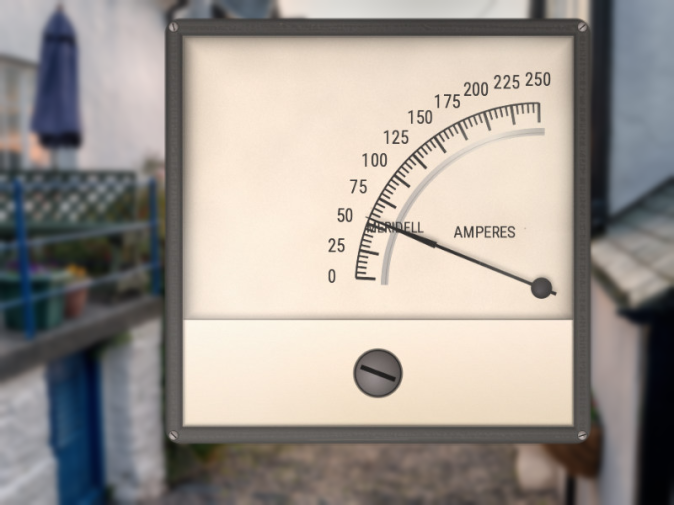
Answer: 55 A
